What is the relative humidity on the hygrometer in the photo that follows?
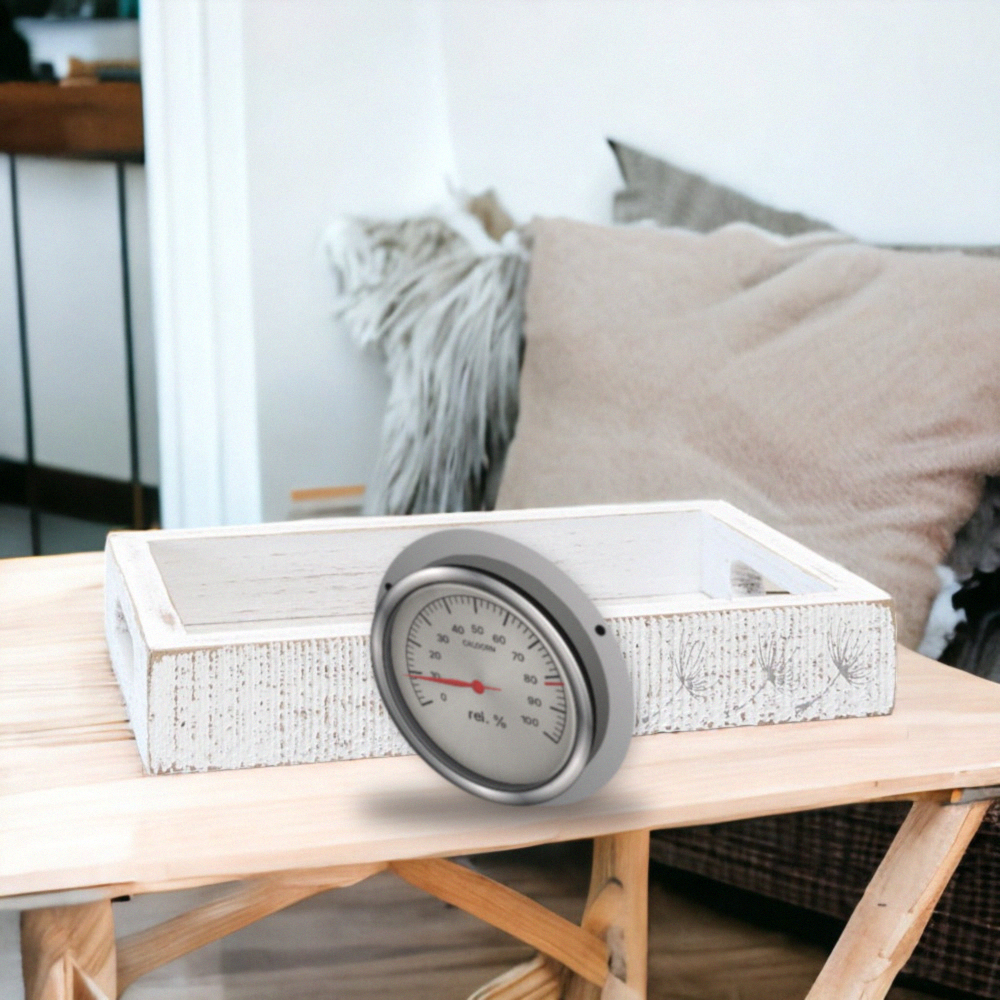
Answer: 10 %
